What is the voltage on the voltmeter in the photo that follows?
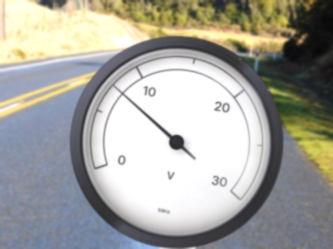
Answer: 7.5 V
